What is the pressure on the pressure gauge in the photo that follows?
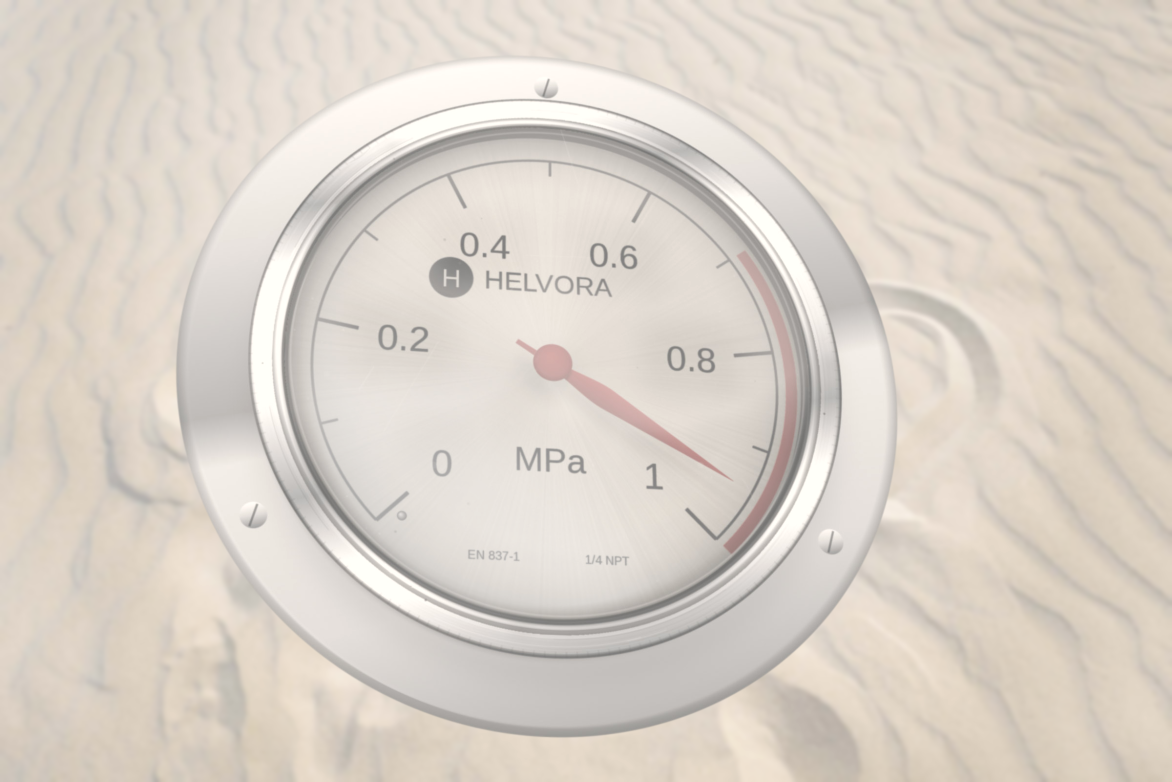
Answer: 0.95 MPa
